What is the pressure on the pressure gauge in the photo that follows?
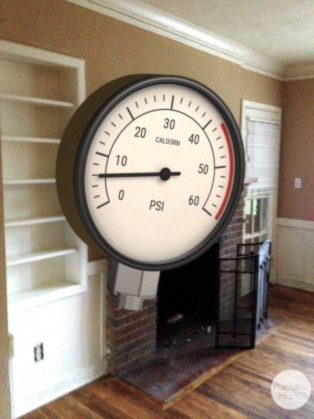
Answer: 6 psi
